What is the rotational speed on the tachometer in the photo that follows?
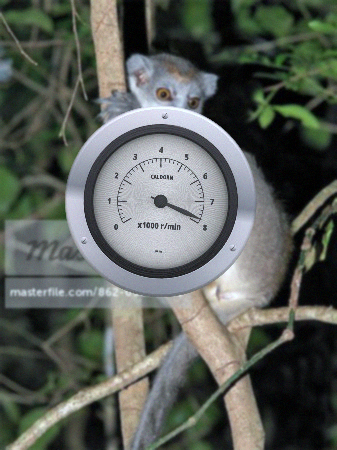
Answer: 7800 rpm
